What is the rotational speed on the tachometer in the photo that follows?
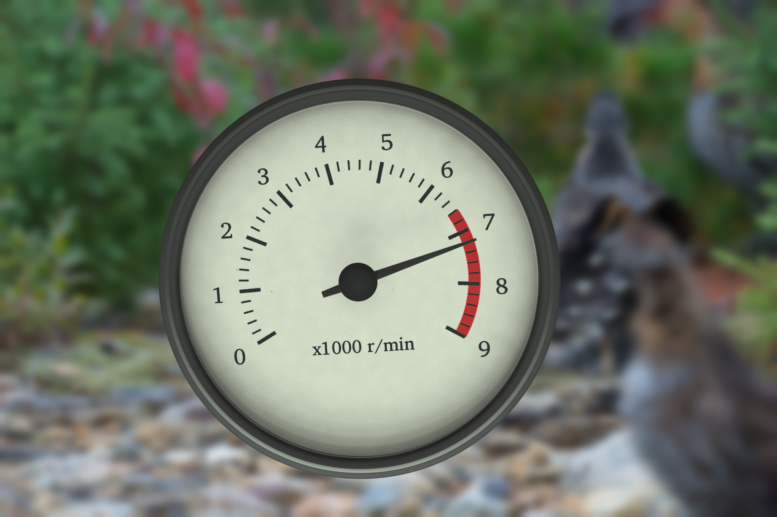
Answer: 7200 rpm
